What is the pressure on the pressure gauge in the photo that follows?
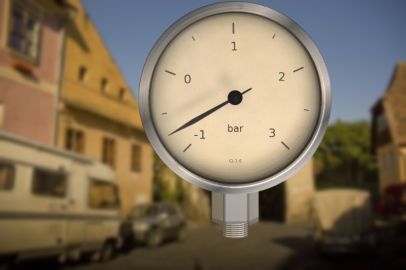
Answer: -0.75 bar
